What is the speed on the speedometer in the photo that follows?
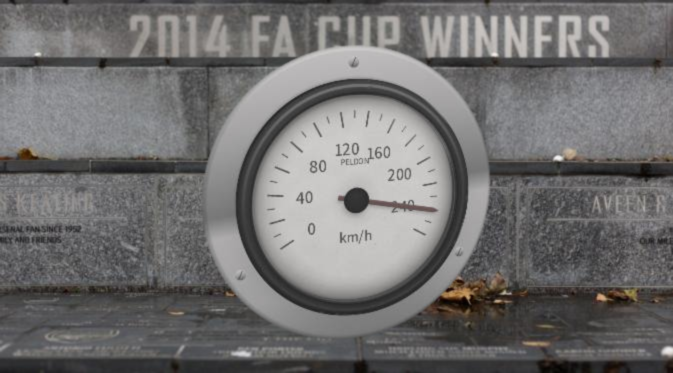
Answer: 240 km/h
